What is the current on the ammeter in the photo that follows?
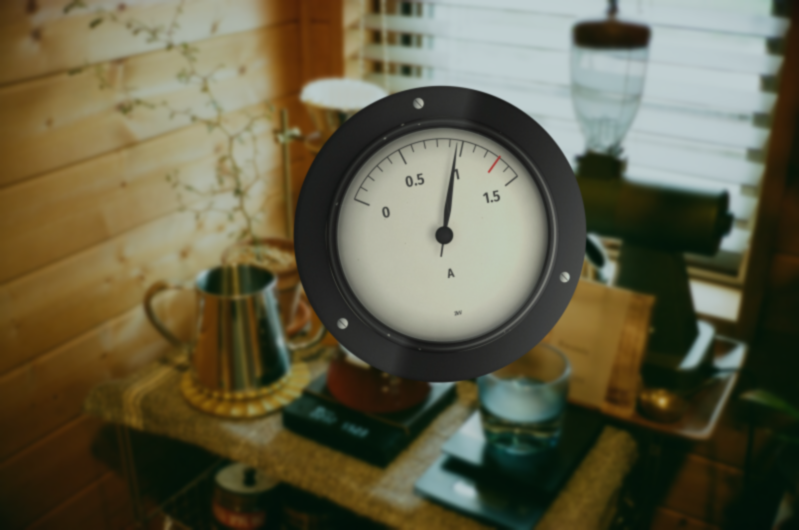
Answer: 0.95 A
